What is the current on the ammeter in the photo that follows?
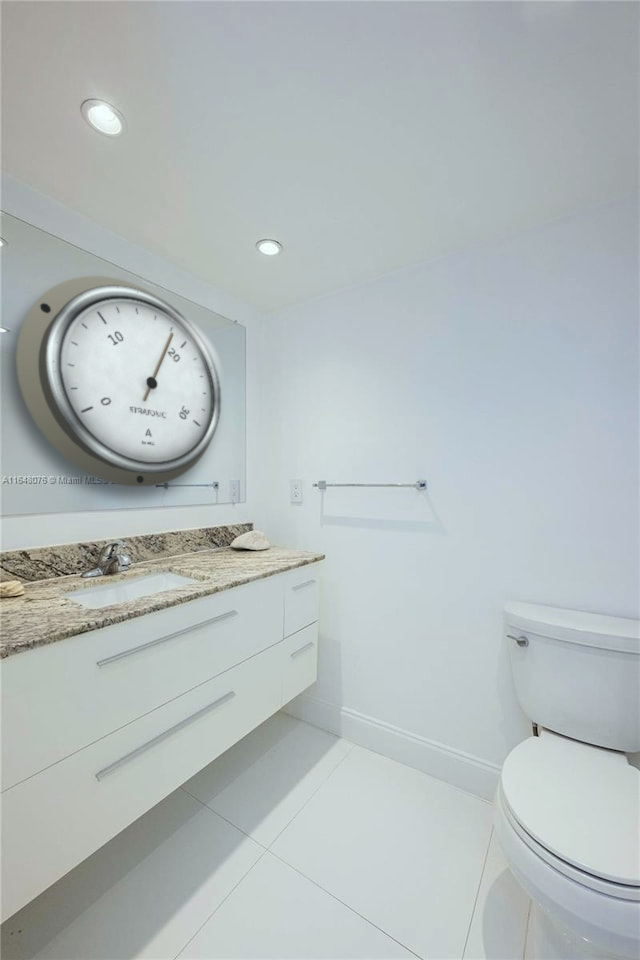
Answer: 18 A
